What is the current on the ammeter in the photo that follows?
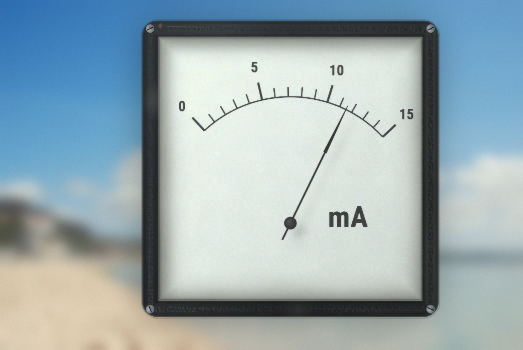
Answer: 11.5 mA
